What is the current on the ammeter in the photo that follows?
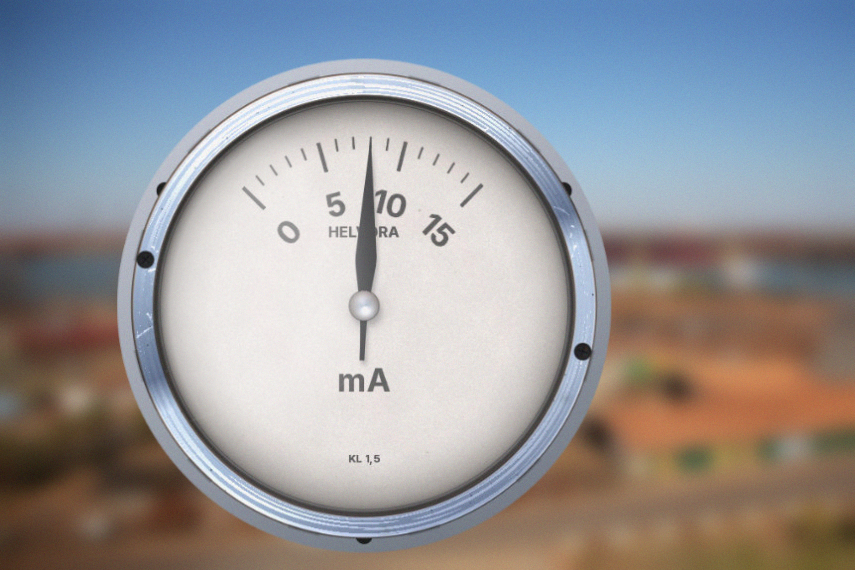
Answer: 8 mA
